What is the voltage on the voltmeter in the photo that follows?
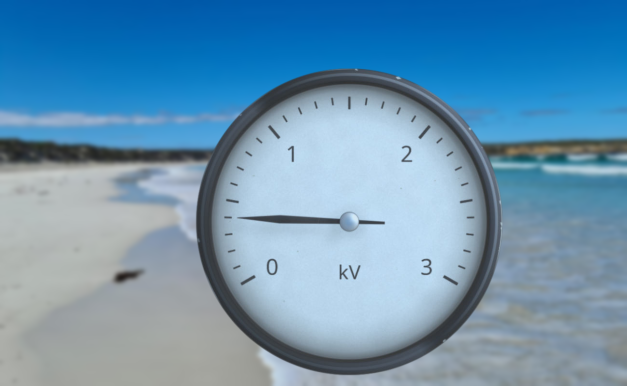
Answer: 0.4 kV
